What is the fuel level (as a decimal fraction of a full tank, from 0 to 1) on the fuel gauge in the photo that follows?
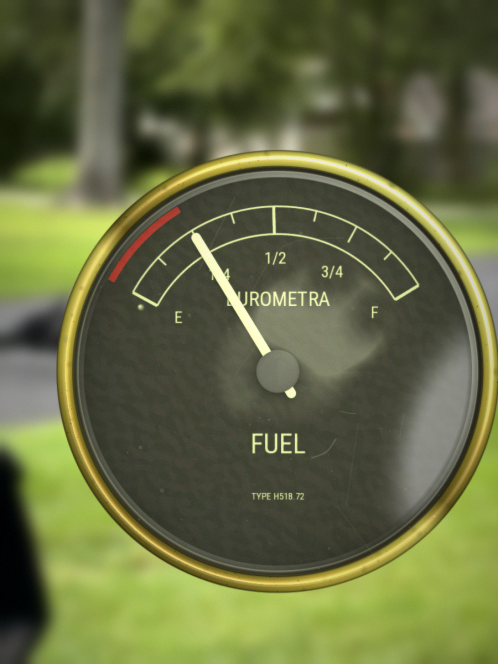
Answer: 0.25
